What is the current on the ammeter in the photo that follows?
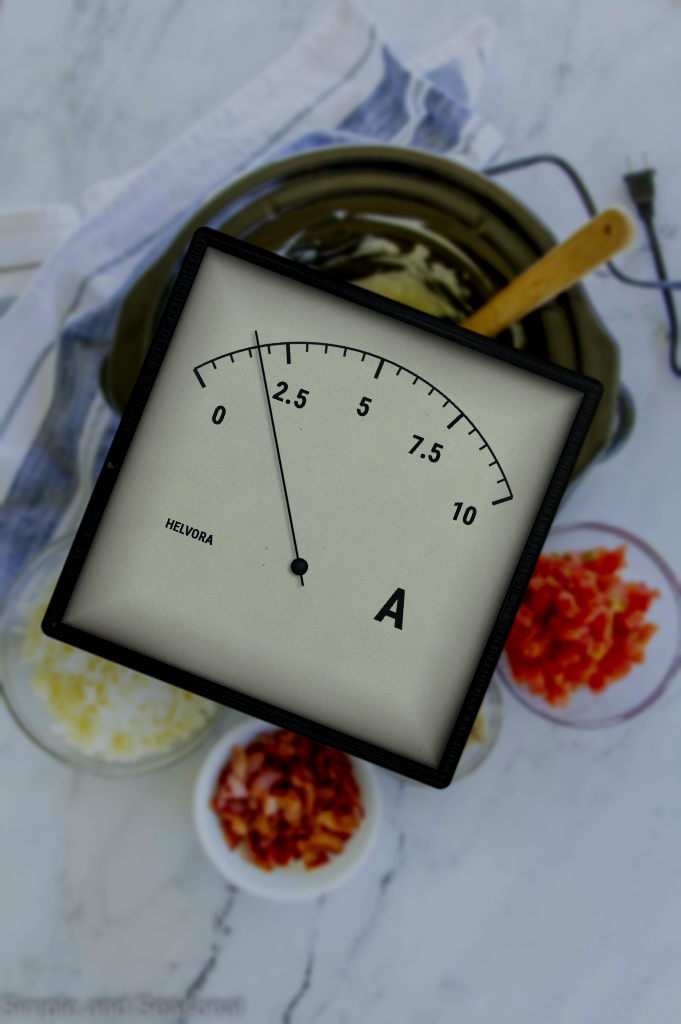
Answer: 1.75 A
